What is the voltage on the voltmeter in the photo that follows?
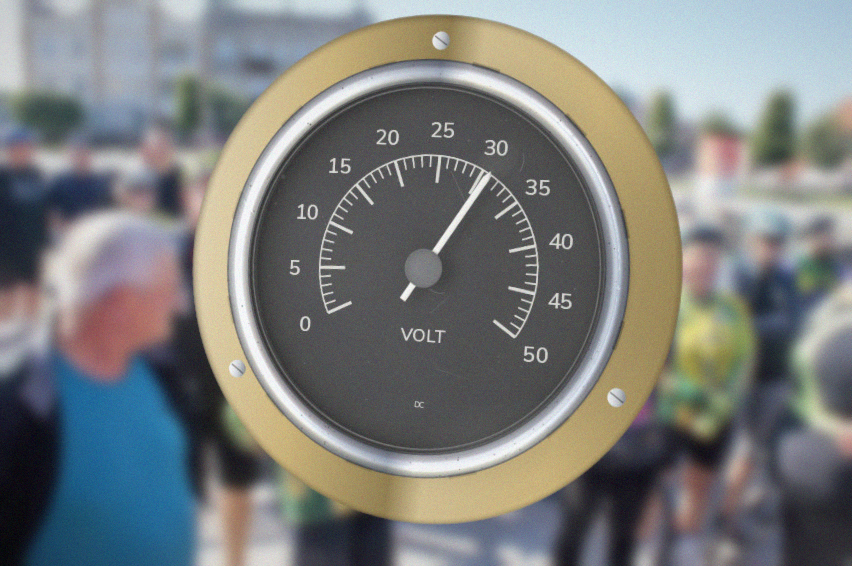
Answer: 31 V
